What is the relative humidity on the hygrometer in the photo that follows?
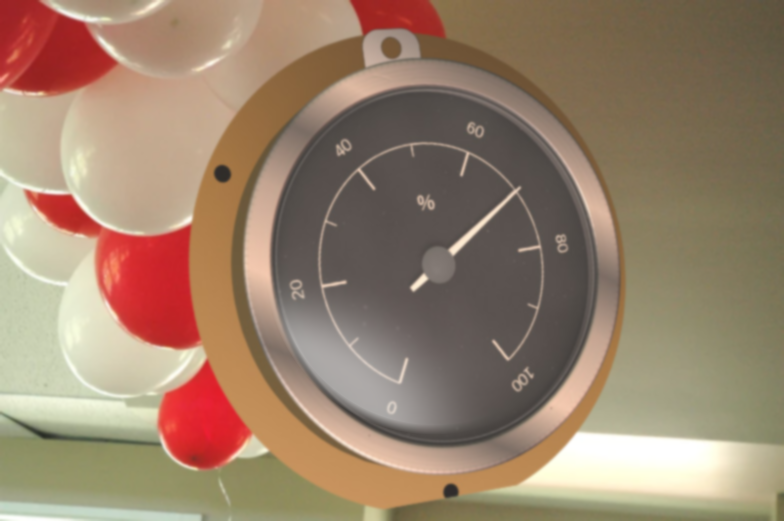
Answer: 70 %
